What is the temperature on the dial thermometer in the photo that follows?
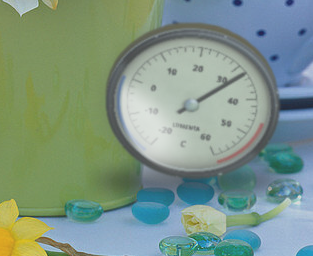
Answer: 32 °C
